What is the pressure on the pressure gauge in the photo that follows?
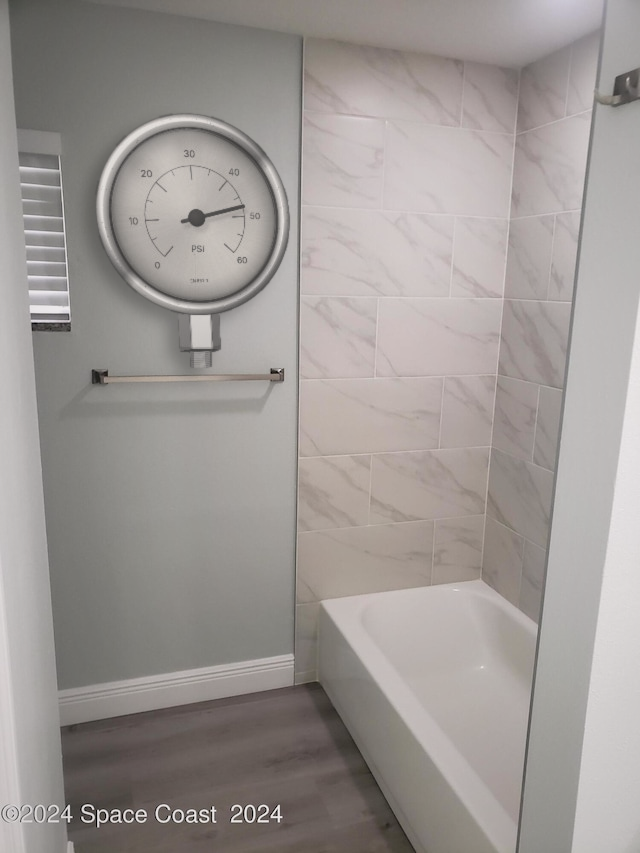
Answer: 47.5 psi
